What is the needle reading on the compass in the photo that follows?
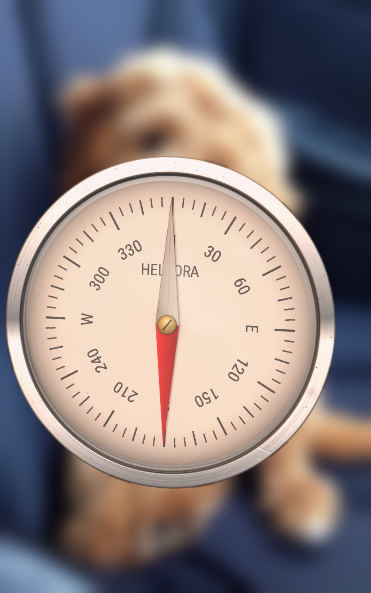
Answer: 180 °
